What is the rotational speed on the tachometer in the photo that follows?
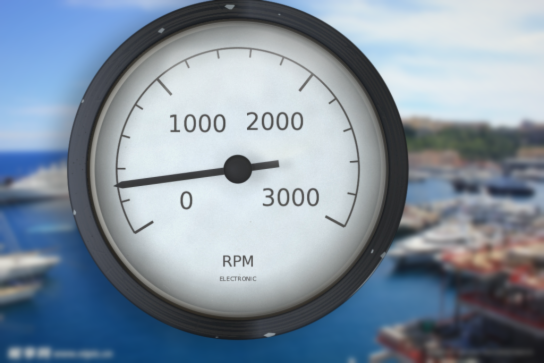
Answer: 300 rpm
